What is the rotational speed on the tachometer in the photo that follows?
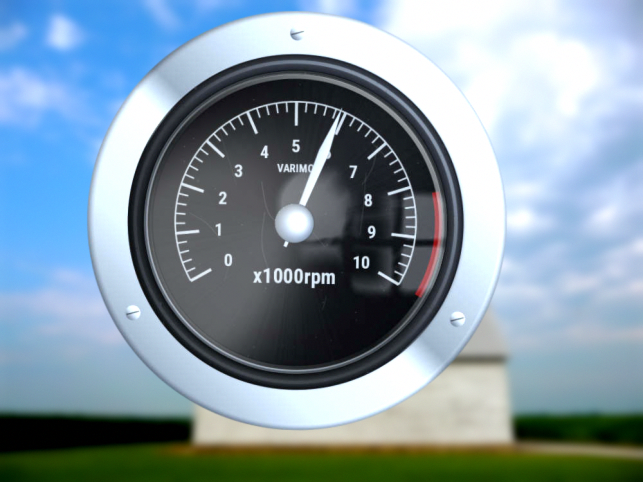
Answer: 5900 rpm
